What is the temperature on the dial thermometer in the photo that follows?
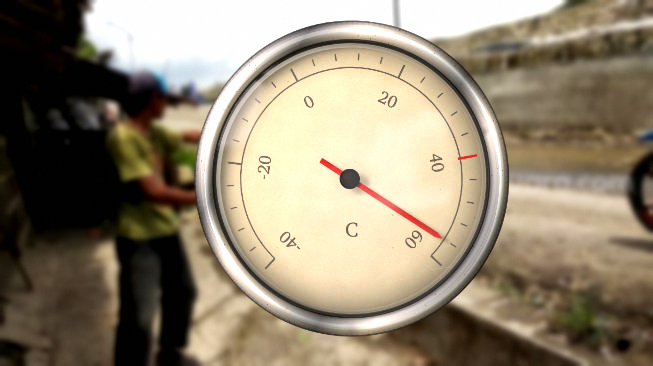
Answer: 56 °C
